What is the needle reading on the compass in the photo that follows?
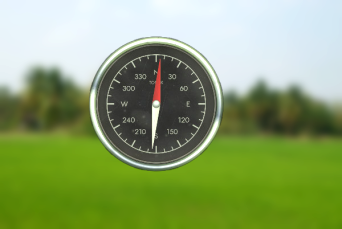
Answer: 5 °
